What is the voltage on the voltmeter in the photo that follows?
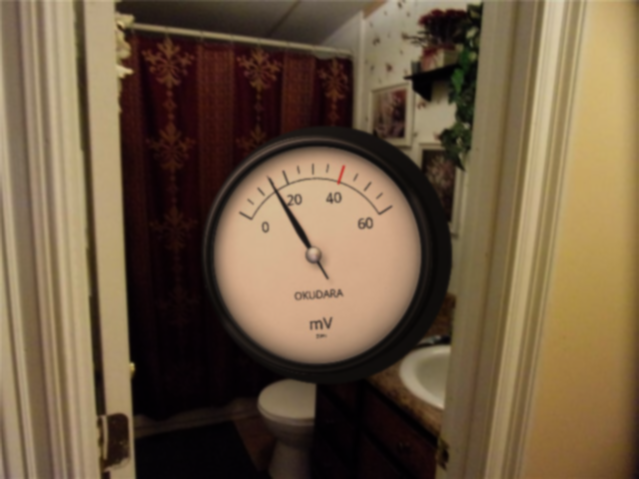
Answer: 15 mV
